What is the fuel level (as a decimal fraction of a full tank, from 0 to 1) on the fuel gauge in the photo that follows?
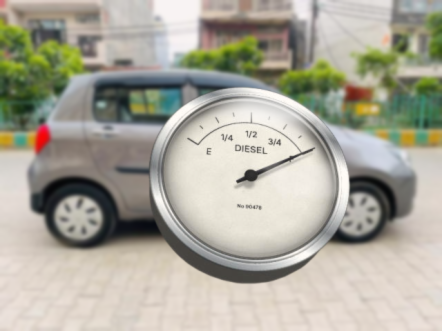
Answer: 1
